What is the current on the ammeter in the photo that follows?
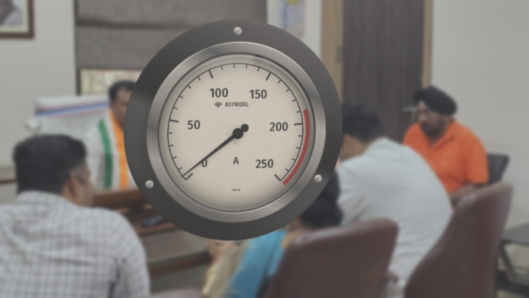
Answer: 5 A
